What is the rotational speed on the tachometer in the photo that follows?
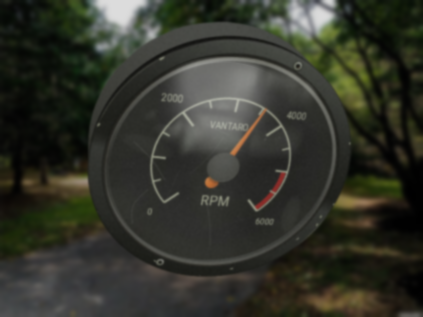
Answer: 3500 rpm
